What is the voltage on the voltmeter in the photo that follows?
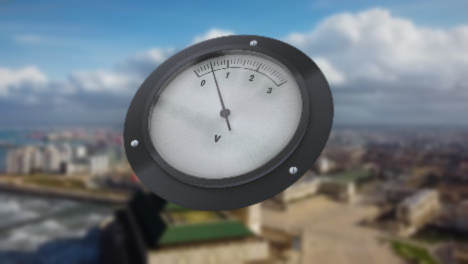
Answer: 0.5 V
